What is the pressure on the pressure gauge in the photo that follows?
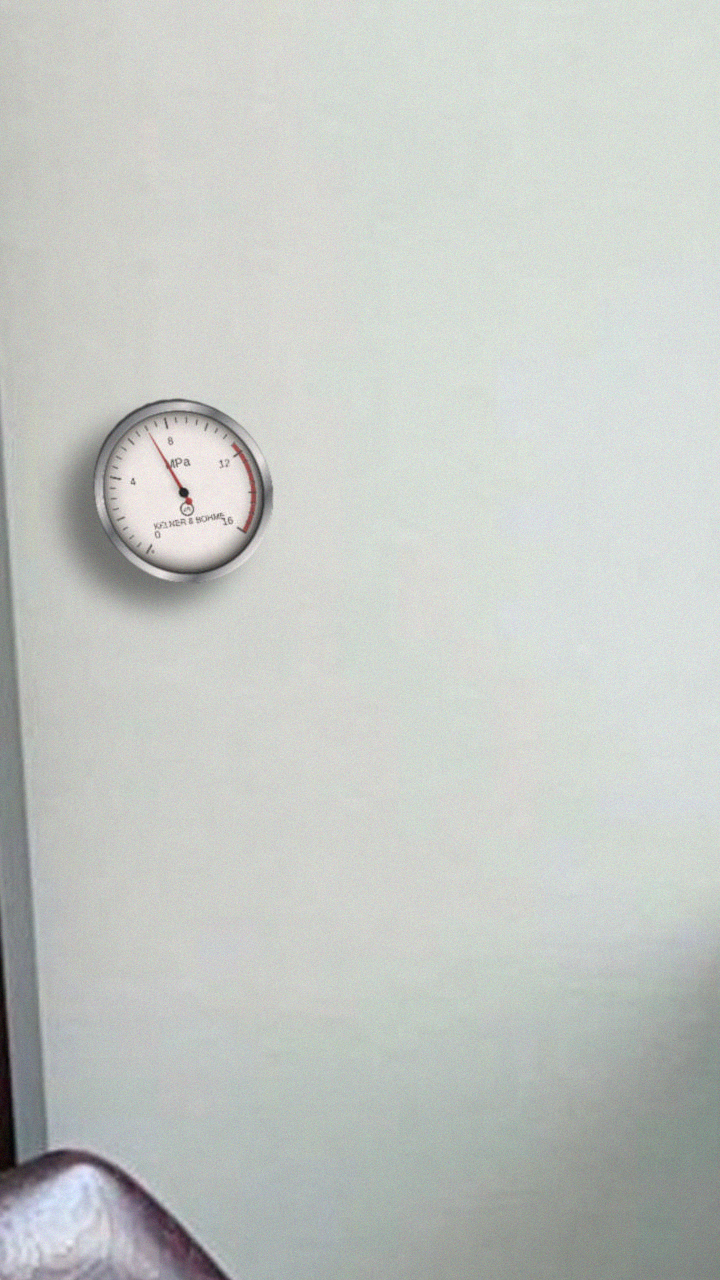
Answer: 7 MPa
